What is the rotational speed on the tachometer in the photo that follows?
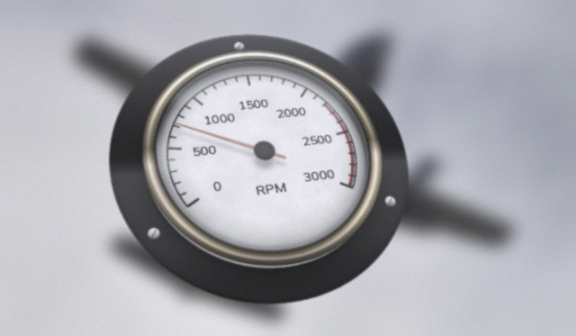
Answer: 700 rpm
